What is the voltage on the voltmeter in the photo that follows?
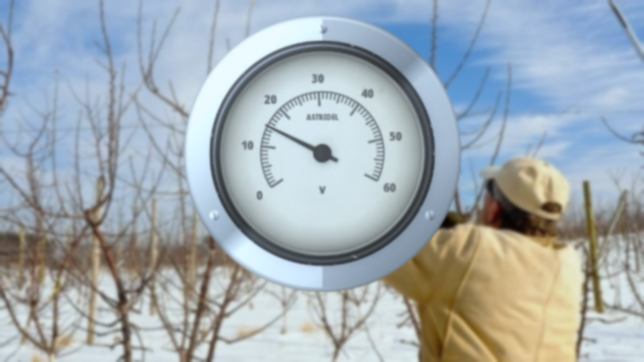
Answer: 15 V
